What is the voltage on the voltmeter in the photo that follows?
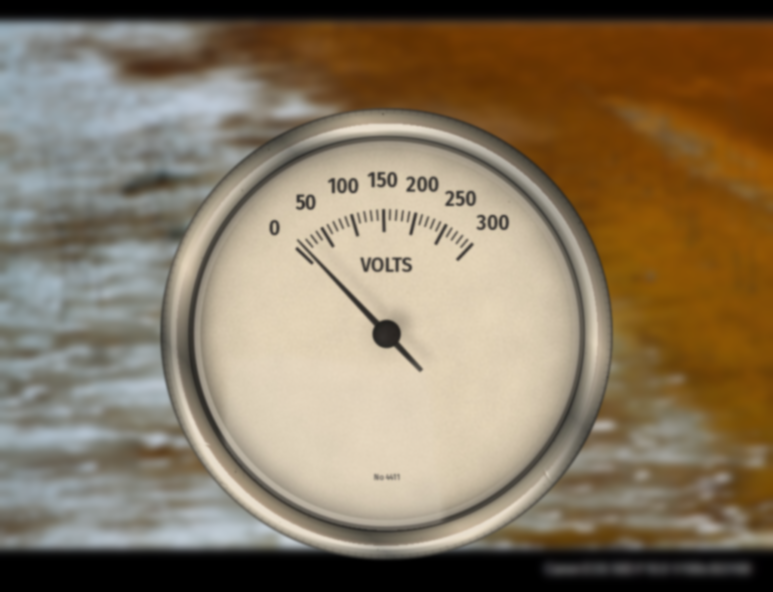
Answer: 10 V
